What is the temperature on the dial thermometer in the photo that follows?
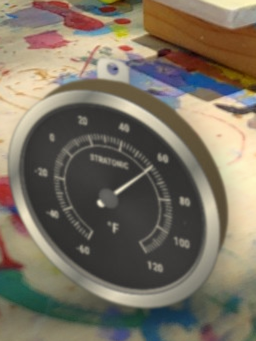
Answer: 60 °F
